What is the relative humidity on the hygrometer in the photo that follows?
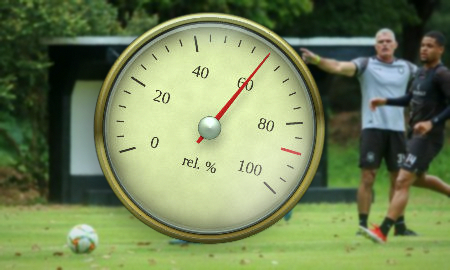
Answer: 60 %
